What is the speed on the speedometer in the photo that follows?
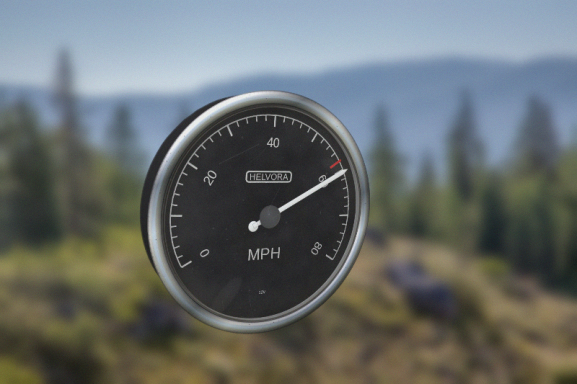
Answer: 60 mph
